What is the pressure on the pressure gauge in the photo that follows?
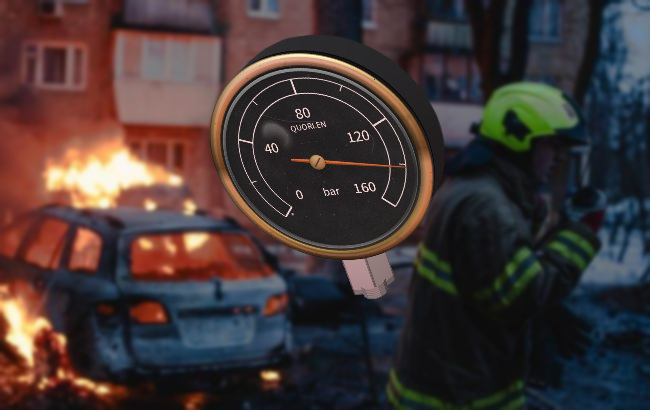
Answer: 140 bar
